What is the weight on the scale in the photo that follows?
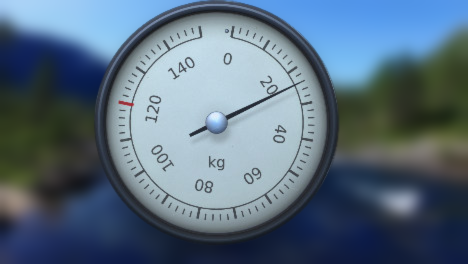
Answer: 24 kg
